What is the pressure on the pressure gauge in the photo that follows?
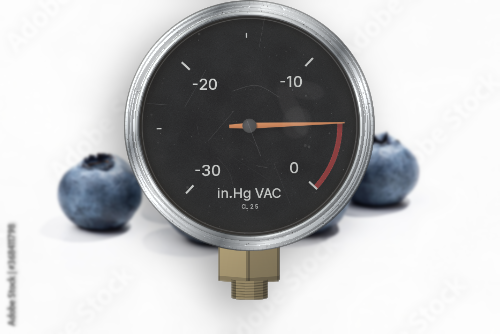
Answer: -5 inHg
